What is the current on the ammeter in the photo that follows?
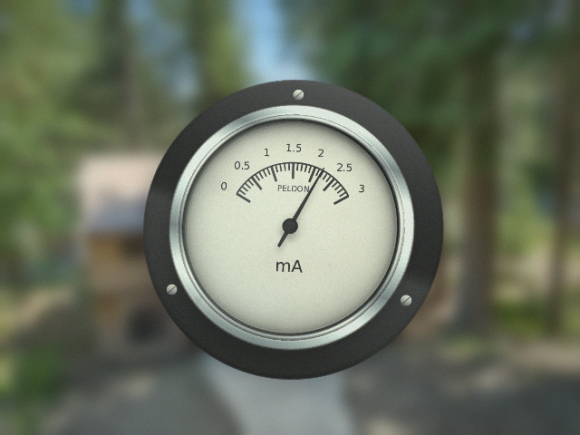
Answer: 2.2 mA
